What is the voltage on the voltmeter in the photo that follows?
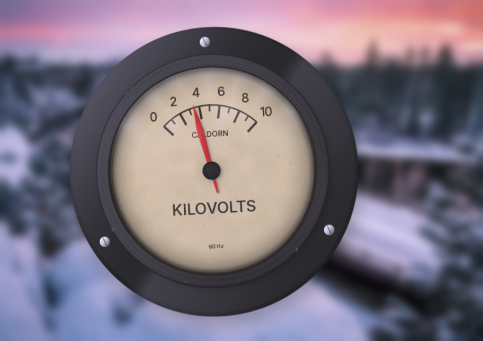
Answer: 3.5 kV
